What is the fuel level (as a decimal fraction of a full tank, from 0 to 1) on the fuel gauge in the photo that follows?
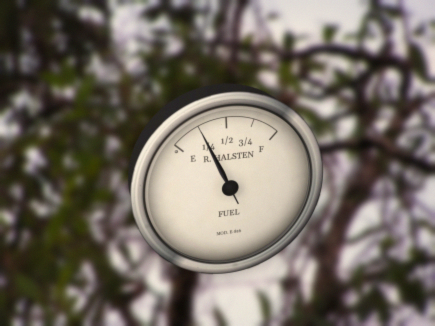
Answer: 0.25
